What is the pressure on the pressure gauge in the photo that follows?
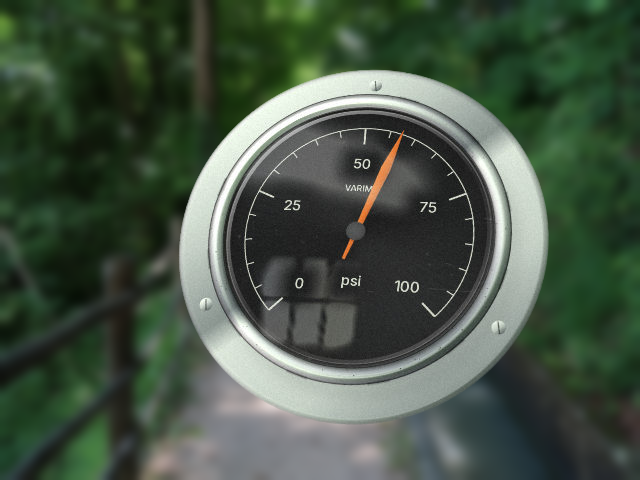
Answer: 57.5 psi
